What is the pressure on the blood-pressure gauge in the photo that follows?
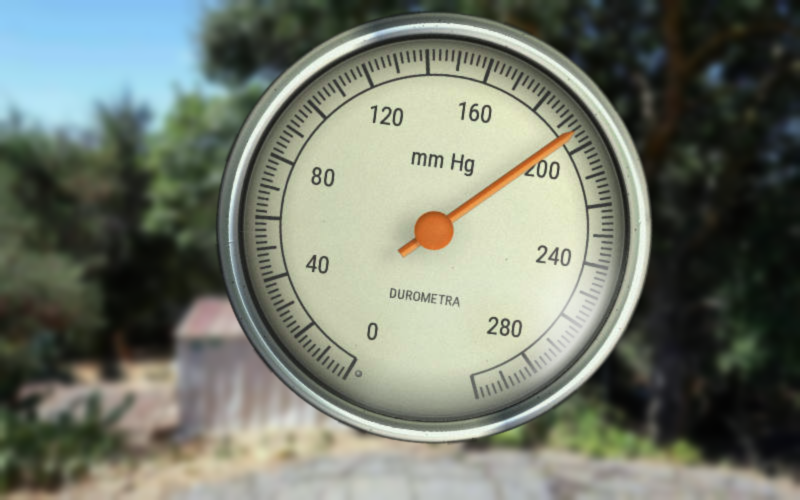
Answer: 194 mmHg
